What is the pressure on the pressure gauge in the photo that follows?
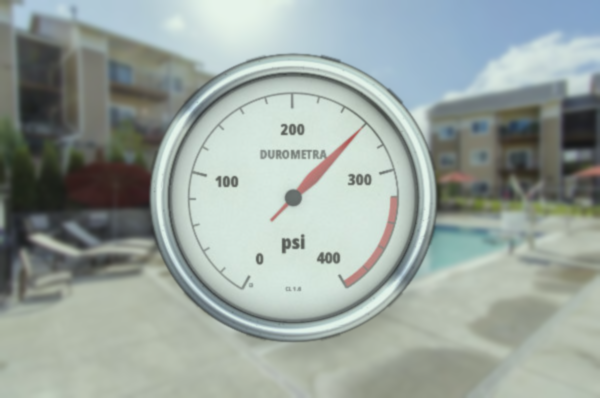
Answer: 260 psi
